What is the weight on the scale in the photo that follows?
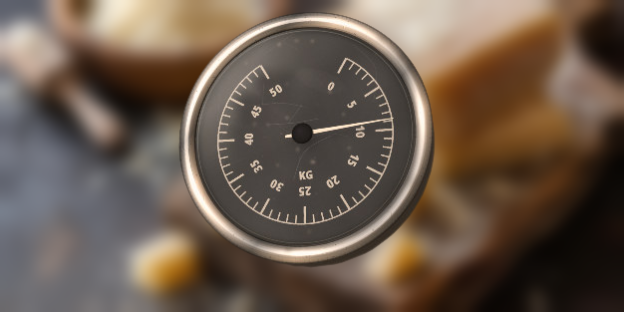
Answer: 9 kg
